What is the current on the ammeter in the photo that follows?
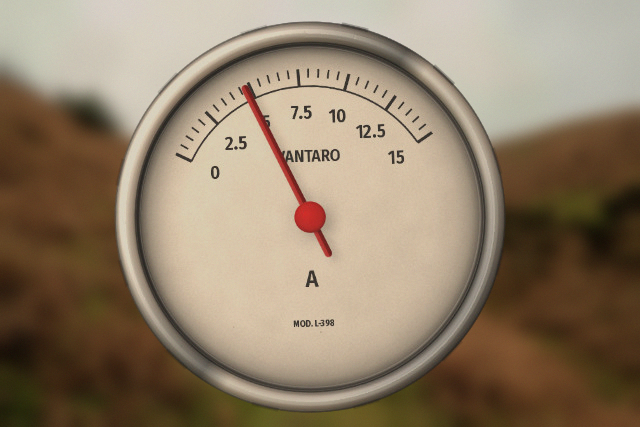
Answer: 4.75 A
